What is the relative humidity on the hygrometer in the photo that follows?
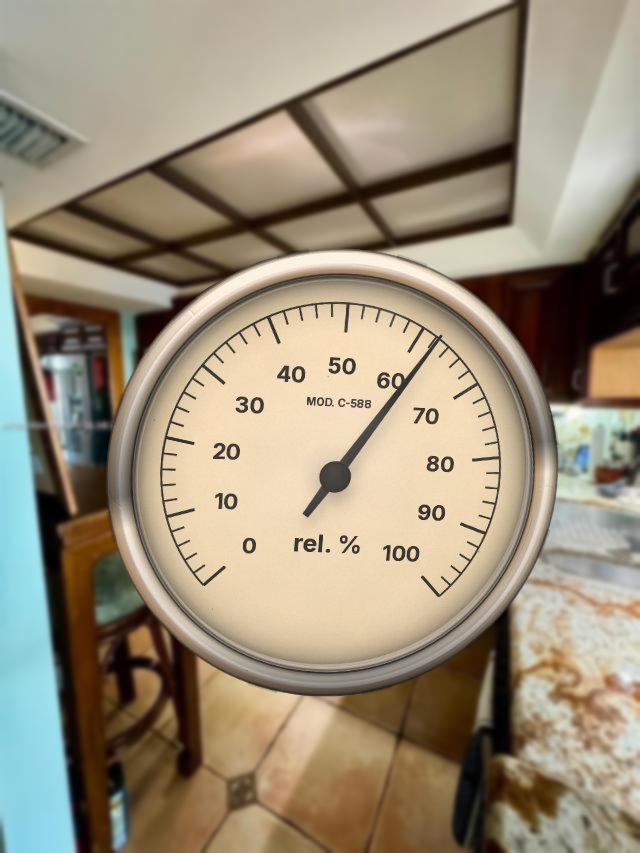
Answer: 62 %
